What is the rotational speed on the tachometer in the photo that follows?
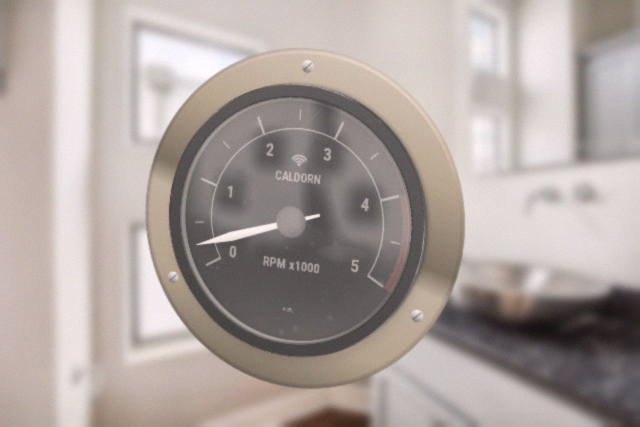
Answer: 250 rpm
